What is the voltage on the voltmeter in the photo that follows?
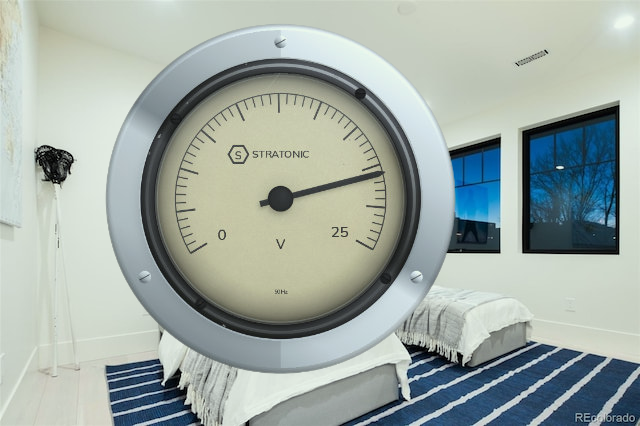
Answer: 20.5 V
